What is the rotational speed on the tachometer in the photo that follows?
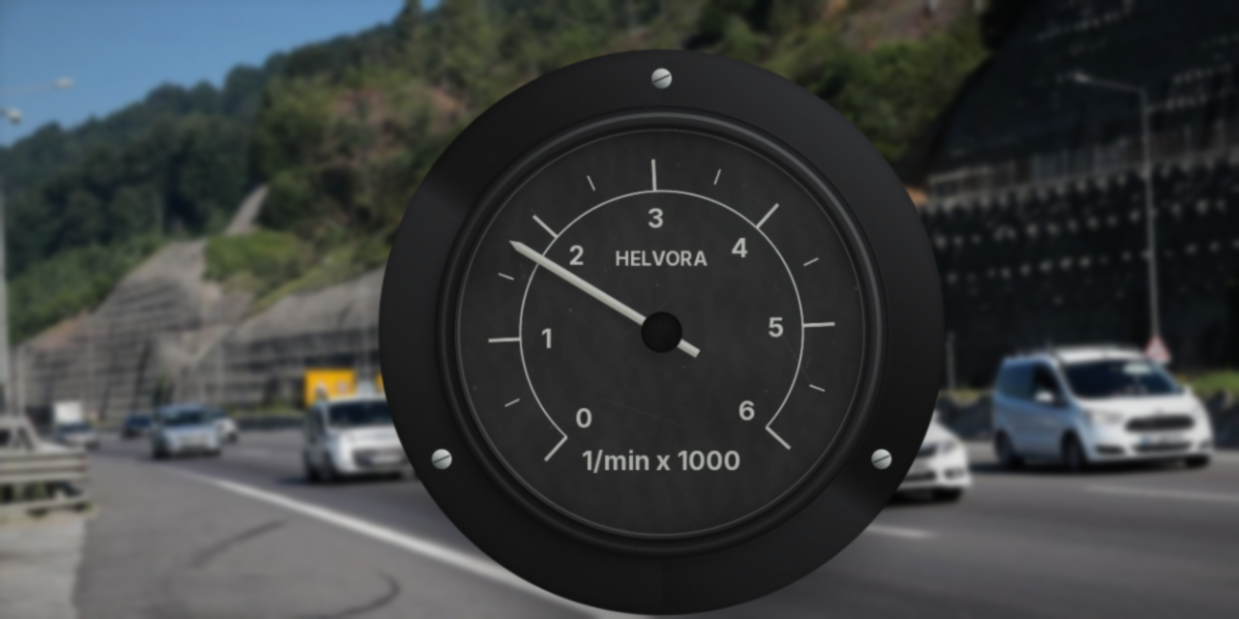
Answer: 1750 rpm
